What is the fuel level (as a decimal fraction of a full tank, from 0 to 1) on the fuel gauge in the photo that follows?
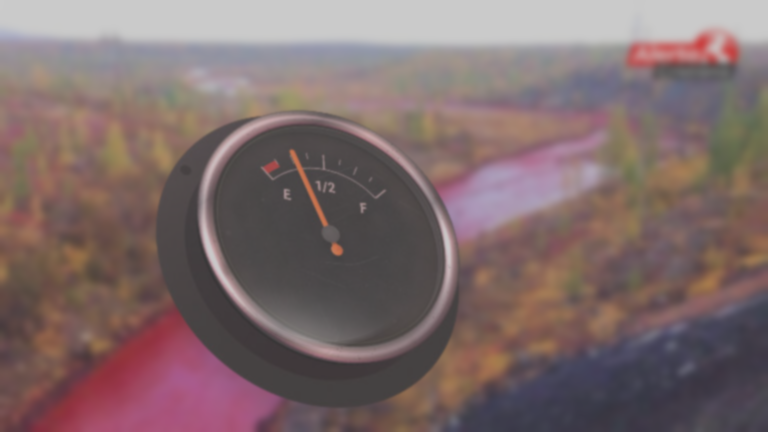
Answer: 0.25
